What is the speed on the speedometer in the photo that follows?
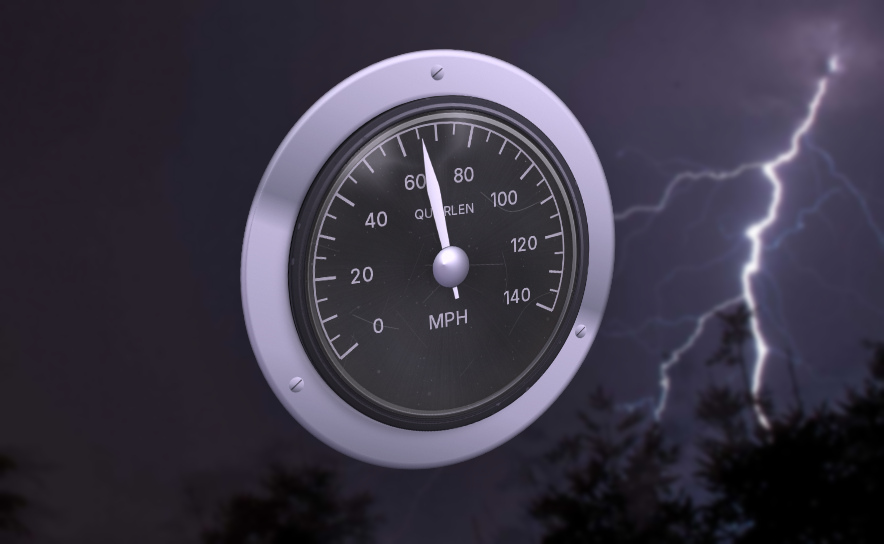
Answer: 65 mph
